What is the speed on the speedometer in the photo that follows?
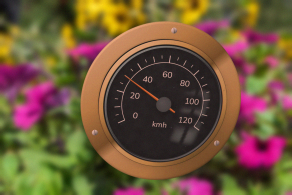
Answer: 30 km/h
